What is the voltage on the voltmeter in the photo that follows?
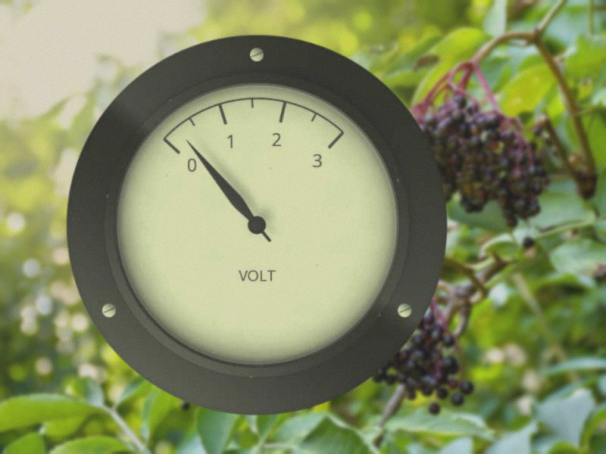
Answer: 0.25 V
